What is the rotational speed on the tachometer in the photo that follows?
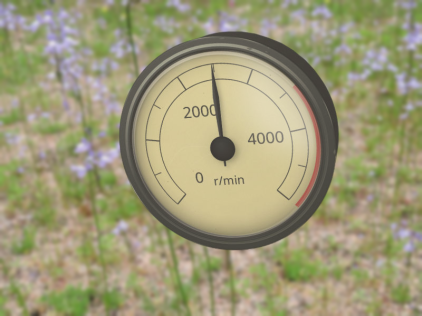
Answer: 2500 rpm
